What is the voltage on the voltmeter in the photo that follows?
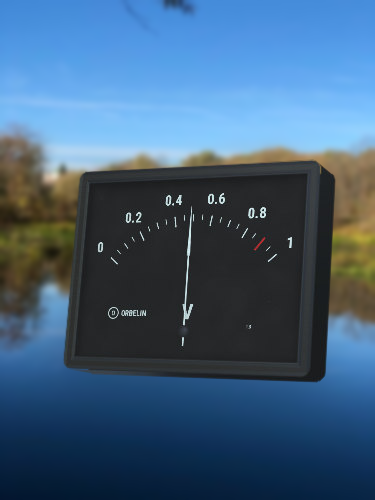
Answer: 0.5 V
